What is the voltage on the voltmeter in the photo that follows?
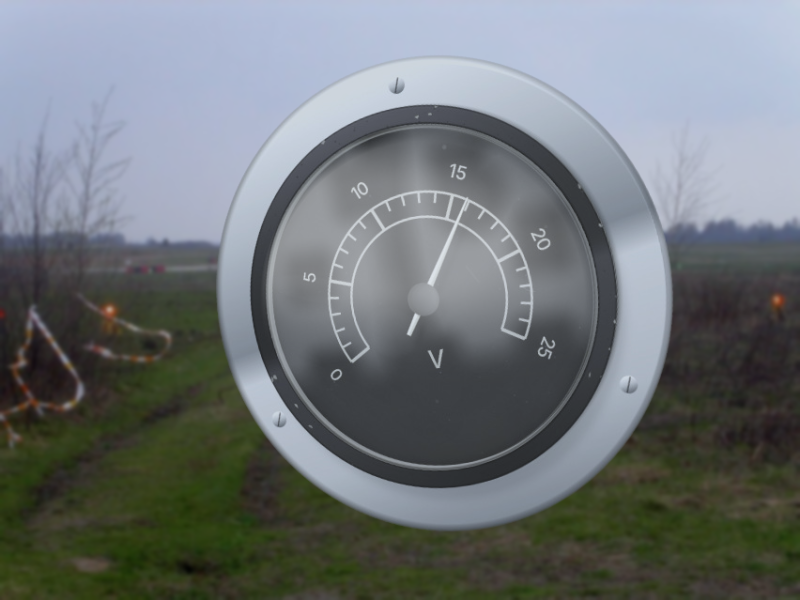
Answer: 16 V
